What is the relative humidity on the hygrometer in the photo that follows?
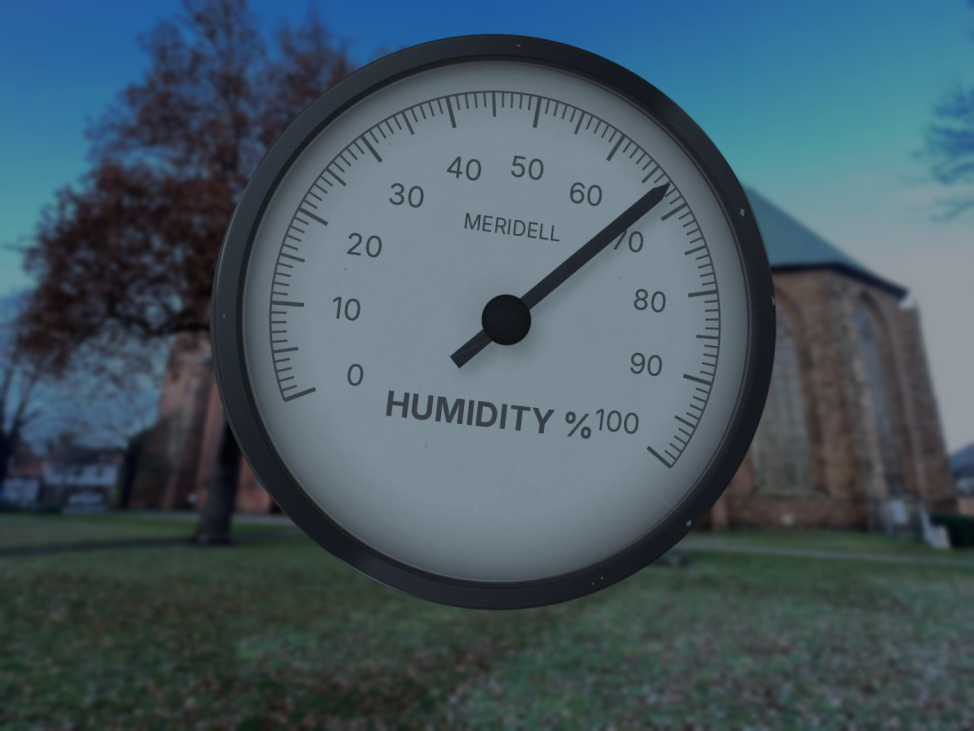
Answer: 67 %
